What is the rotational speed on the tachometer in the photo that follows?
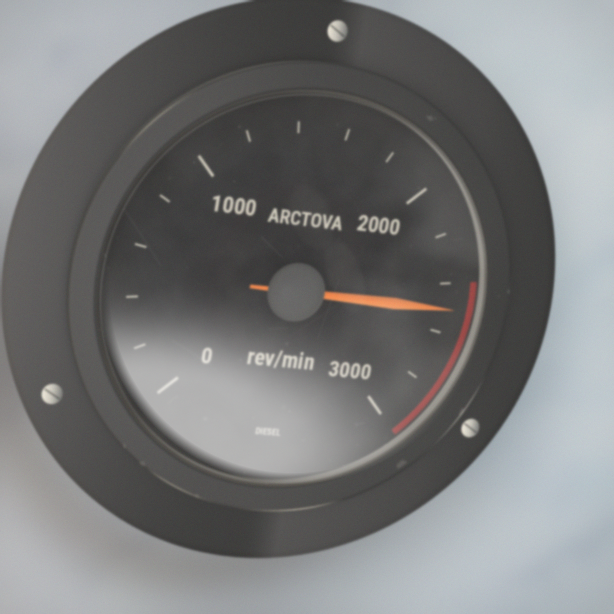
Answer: 2500 rpm
